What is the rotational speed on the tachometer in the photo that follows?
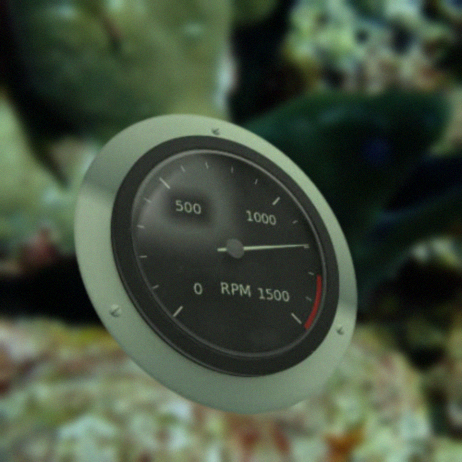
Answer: 1200 rpm
